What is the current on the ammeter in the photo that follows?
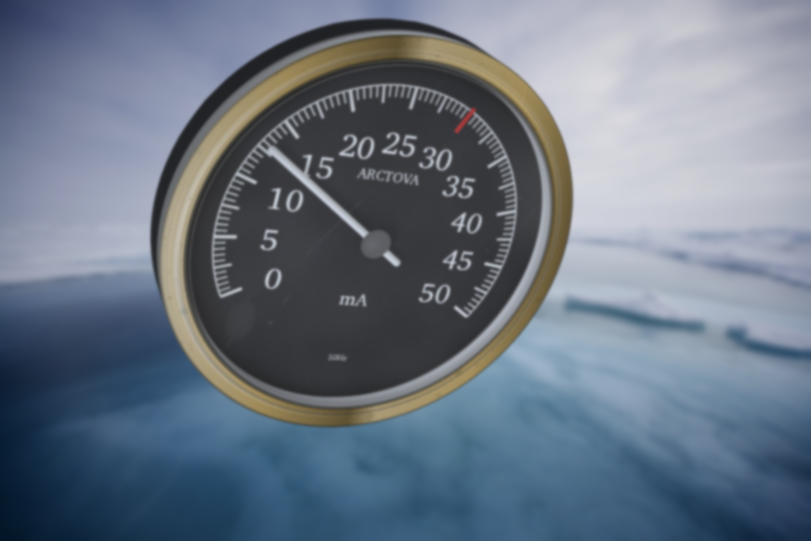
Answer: 13 mA
